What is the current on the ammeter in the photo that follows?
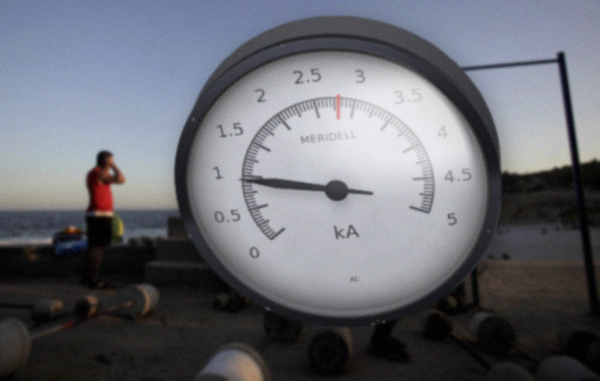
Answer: 1 kA
